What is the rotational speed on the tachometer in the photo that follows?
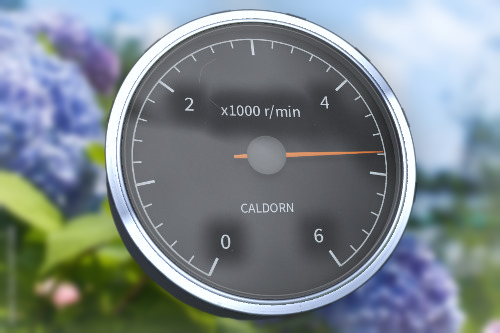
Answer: 4800 rpm
